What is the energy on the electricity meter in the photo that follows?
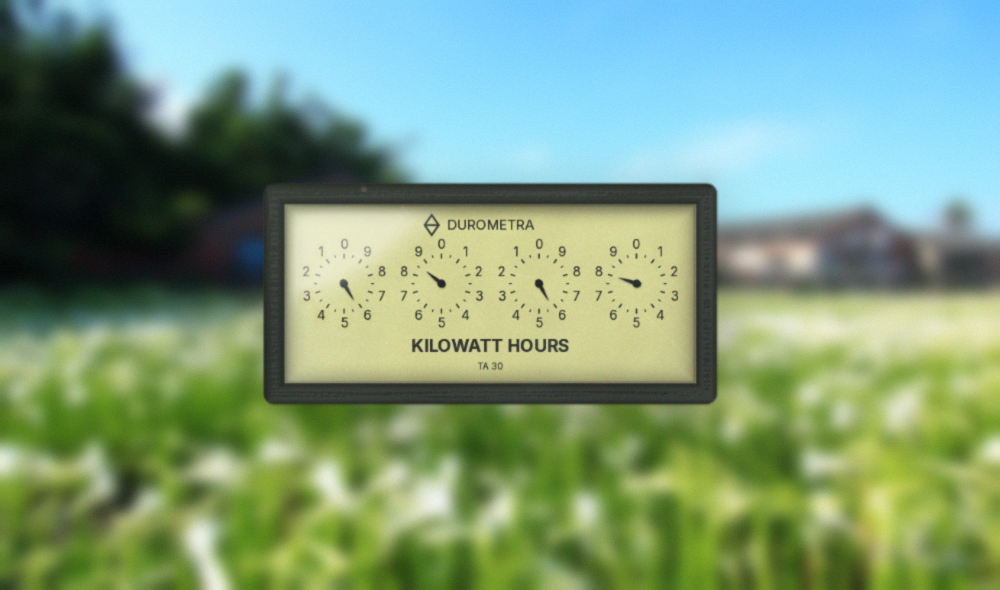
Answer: 5858 kWh
